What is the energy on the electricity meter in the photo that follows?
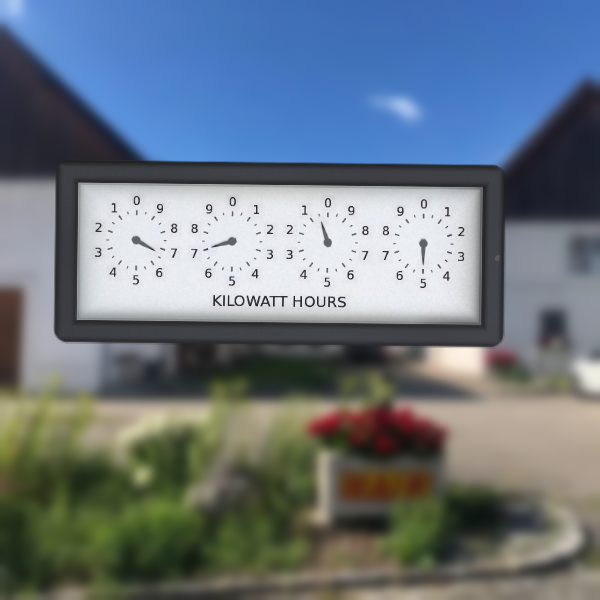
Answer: 6705 kWh
